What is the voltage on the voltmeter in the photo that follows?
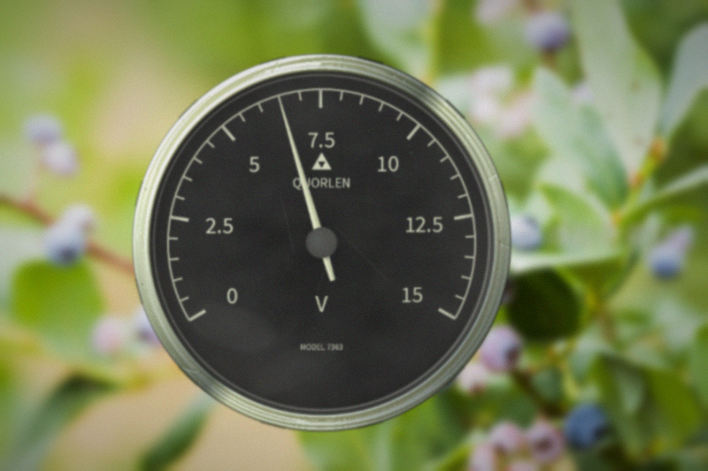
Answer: 6.5 V
